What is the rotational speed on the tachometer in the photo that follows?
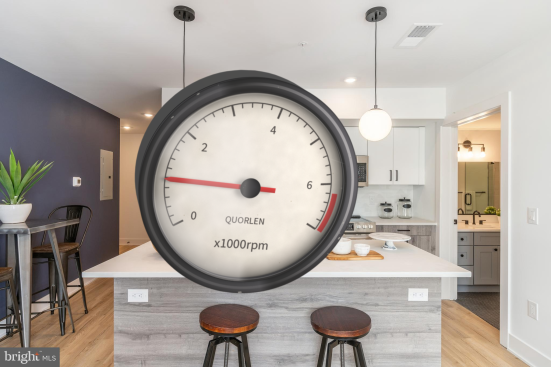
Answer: 1000 rpm
